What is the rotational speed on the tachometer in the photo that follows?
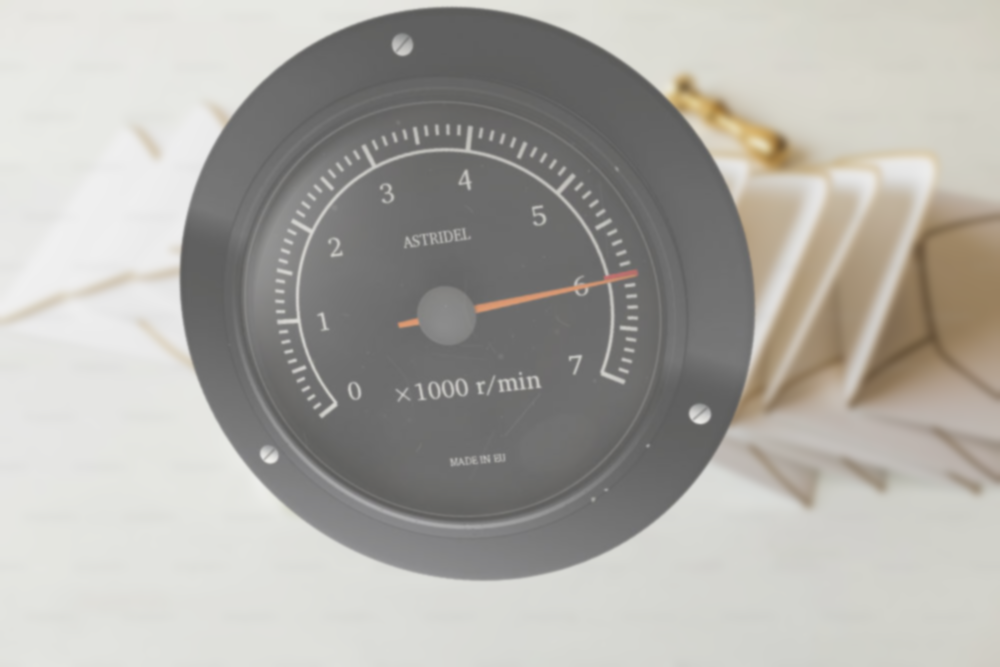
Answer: 6000 rpm
